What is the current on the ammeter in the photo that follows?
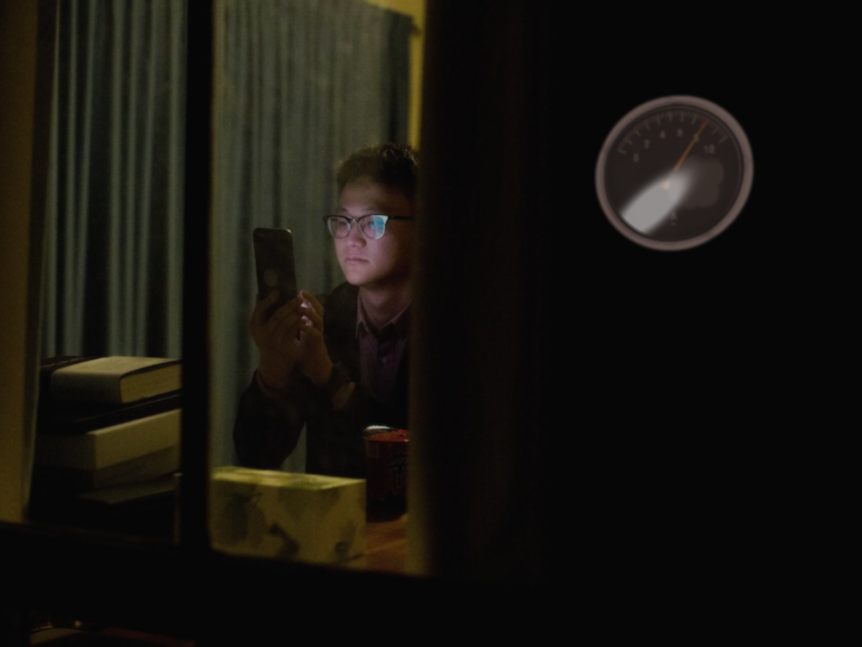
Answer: 8 A
